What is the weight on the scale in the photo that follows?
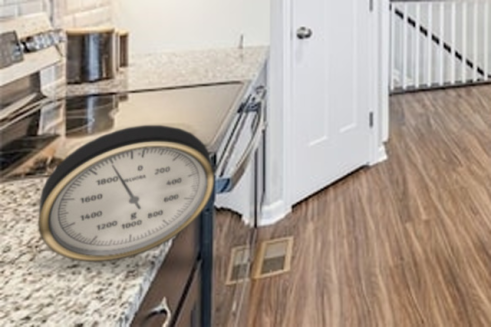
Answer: 1900 g
